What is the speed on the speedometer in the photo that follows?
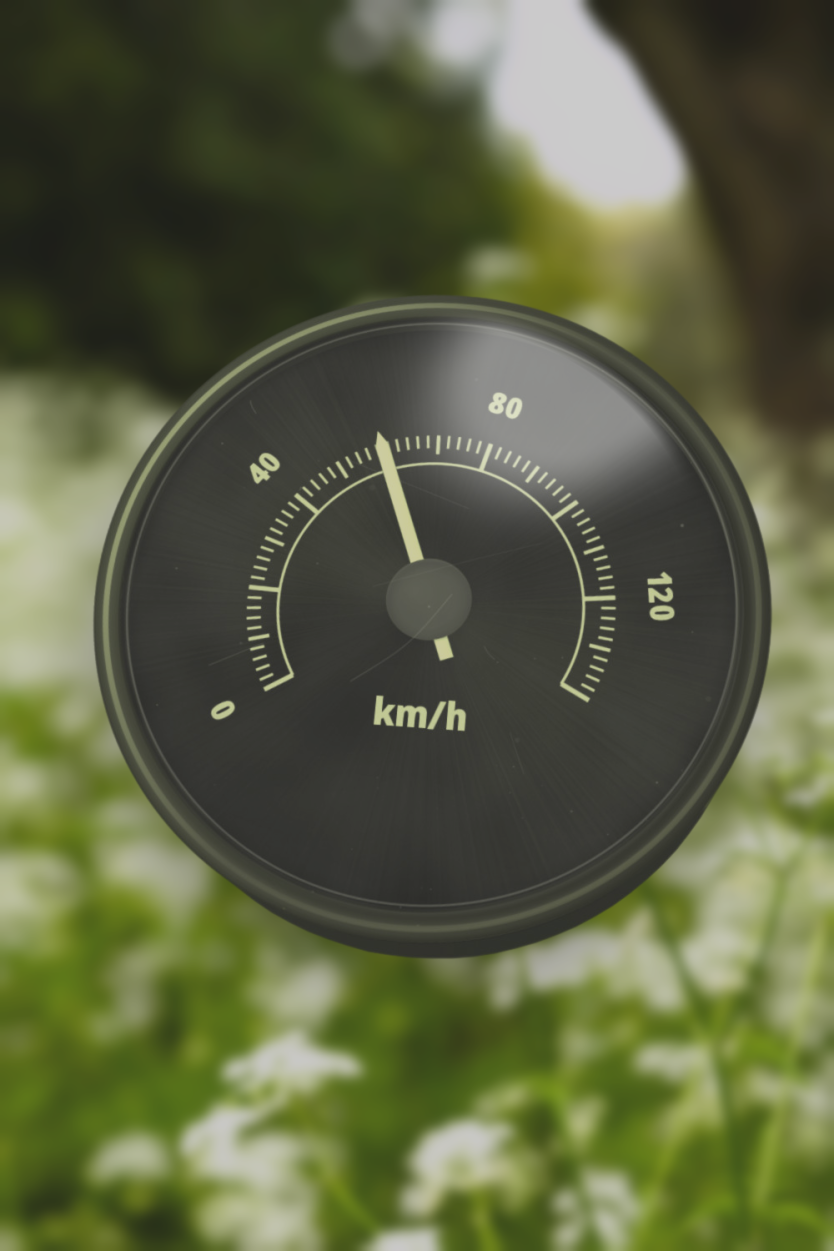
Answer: 59 km/h
